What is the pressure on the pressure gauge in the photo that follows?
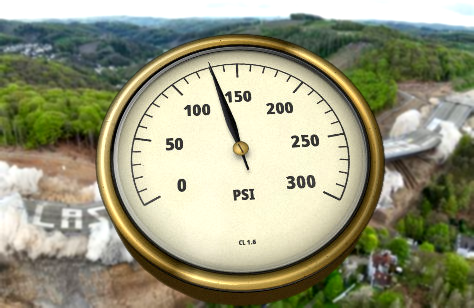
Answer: 130 psi
